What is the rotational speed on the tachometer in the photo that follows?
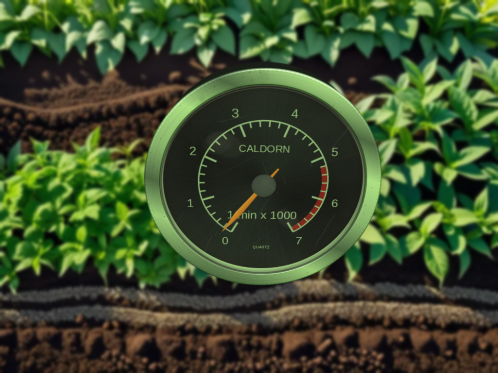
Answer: 200 rpm
